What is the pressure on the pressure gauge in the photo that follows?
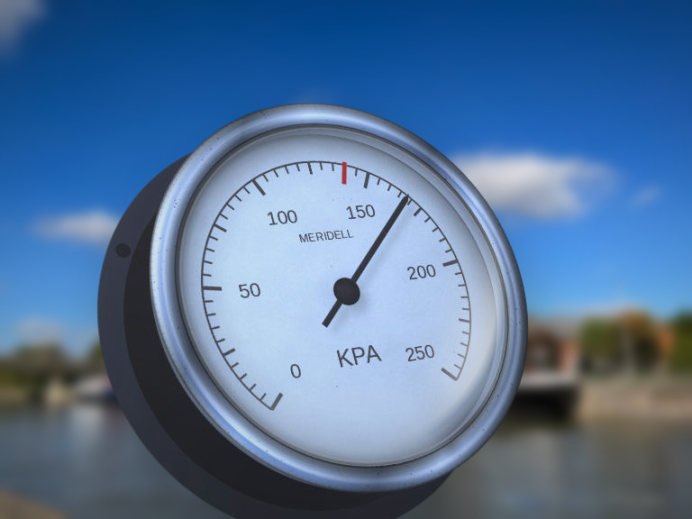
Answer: 167.5 kPa
